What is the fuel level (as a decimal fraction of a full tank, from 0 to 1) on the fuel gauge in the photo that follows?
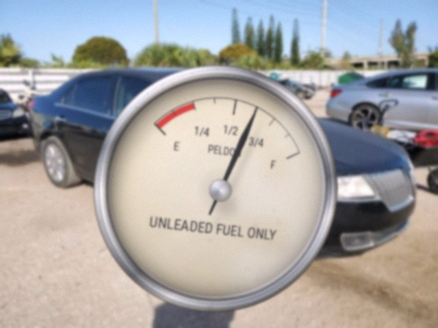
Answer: 0.625
